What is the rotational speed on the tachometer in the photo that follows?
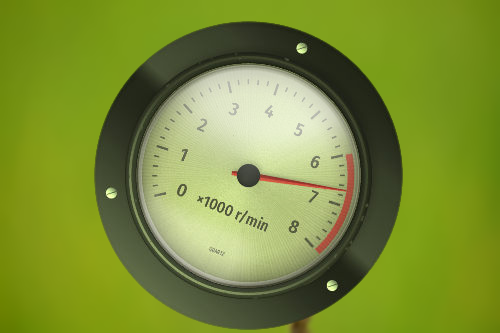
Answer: 6700 rpm
